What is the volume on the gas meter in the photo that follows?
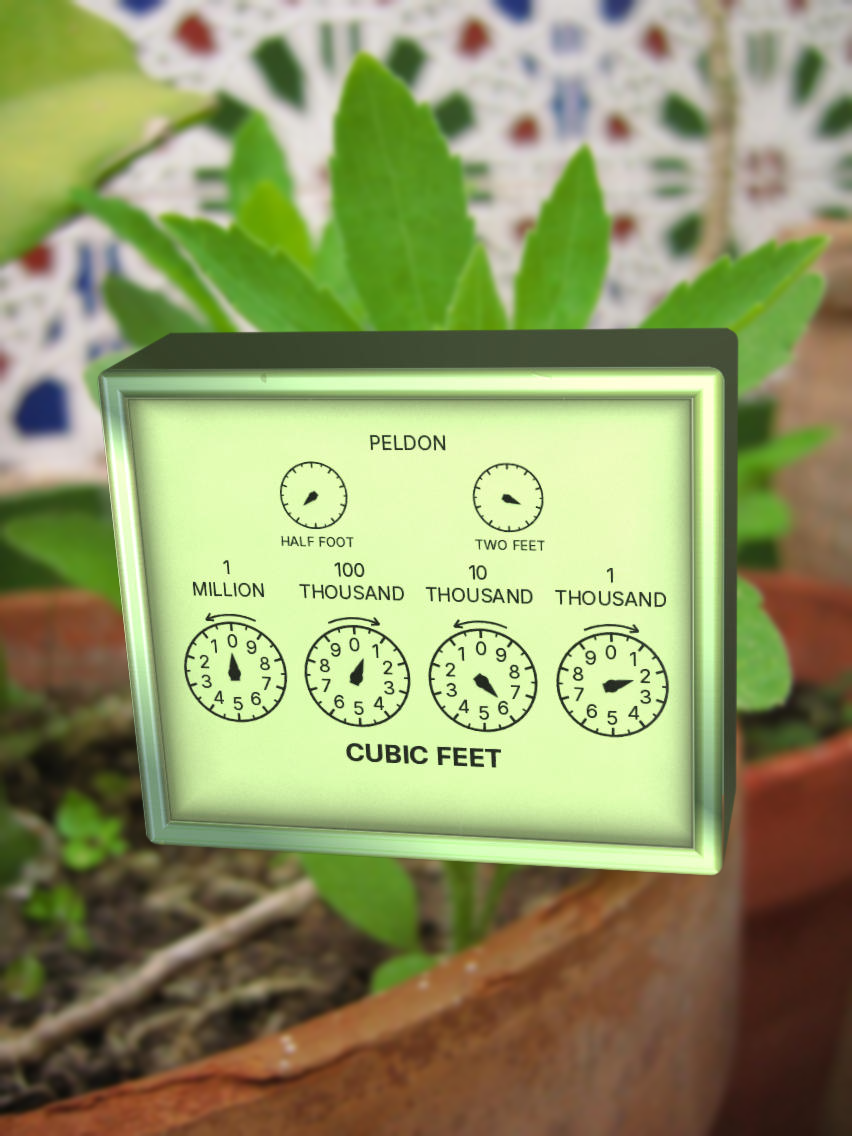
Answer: 6200 ft³
